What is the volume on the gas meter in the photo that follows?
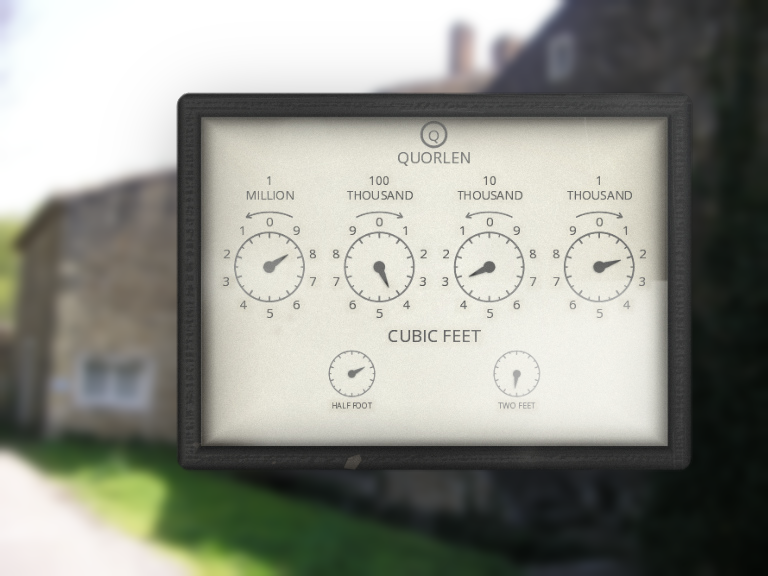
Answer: 843200 ft³
